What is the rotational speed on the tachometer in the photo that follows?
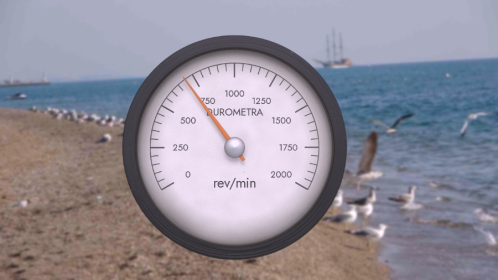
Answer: 700 rpm
